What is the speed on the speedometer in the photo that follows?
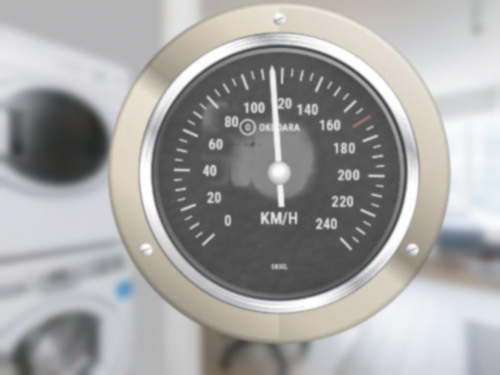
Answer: 115 km/h
